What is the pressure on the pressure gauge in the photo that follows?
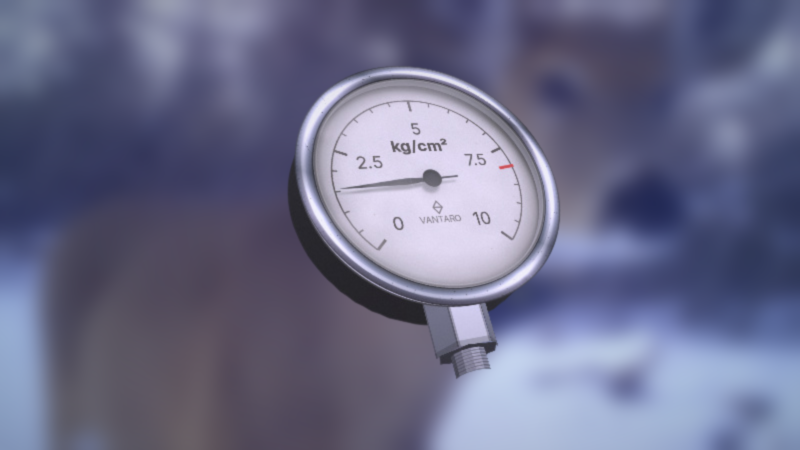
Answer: 1.5 kg/cm²
